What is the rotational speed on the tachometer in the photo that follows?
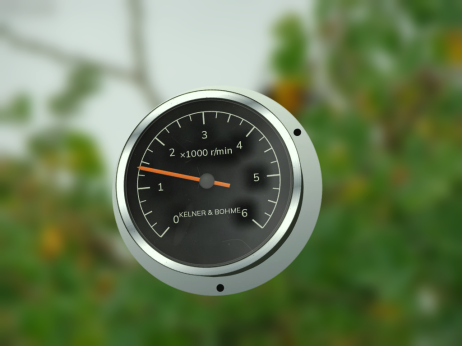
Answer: 1375 rpm
